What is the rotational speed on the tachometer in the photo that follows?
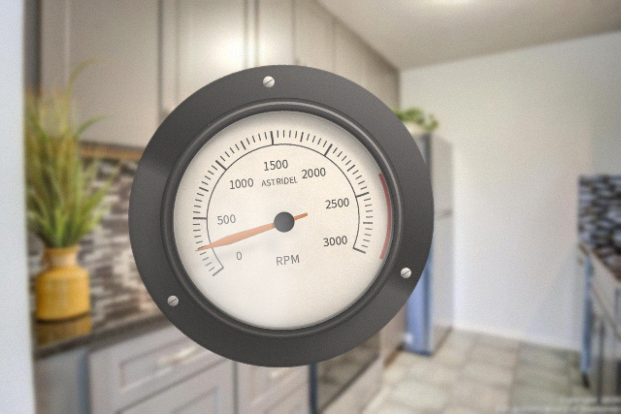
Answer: 250 rpm
